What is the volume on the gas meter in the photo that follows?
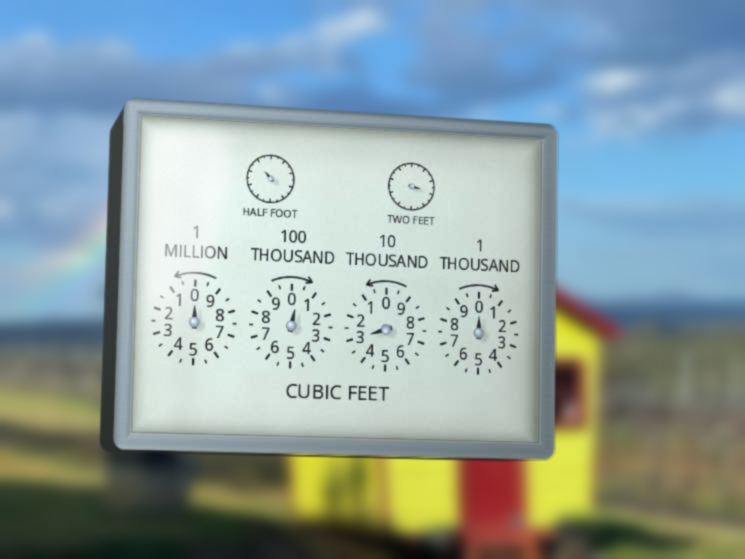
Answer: 3000 ft³
